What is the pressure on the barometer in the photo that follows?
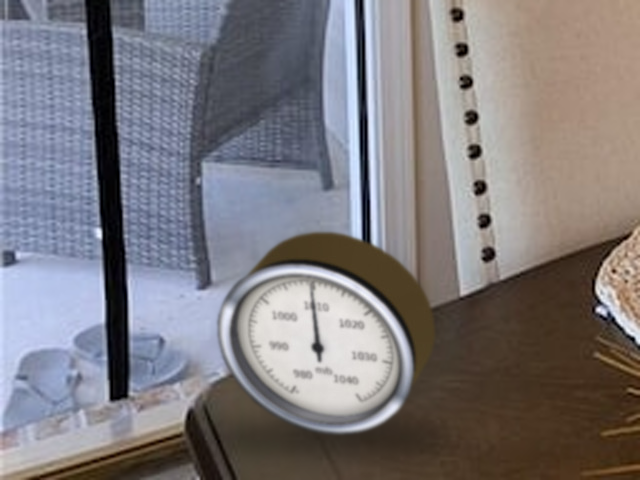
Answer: 1010 mbar
